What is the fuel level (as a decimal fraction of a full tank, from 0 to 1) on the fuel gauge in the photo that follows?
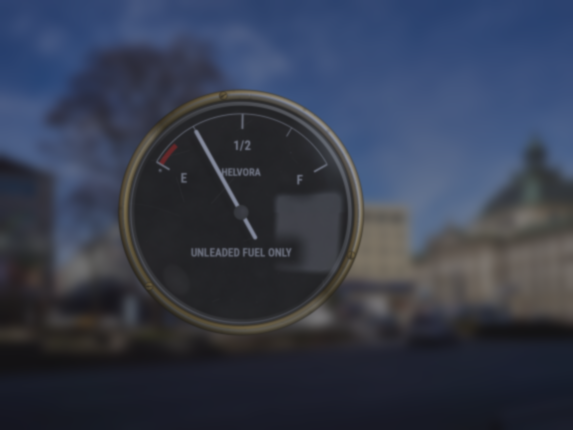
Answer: 0.25
